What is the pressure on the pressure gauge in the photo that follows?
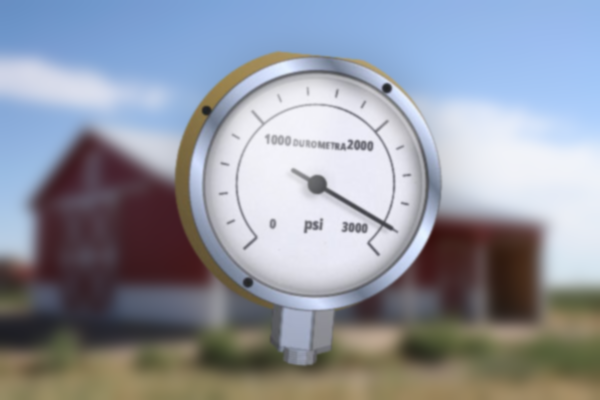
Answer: 2800 psi
